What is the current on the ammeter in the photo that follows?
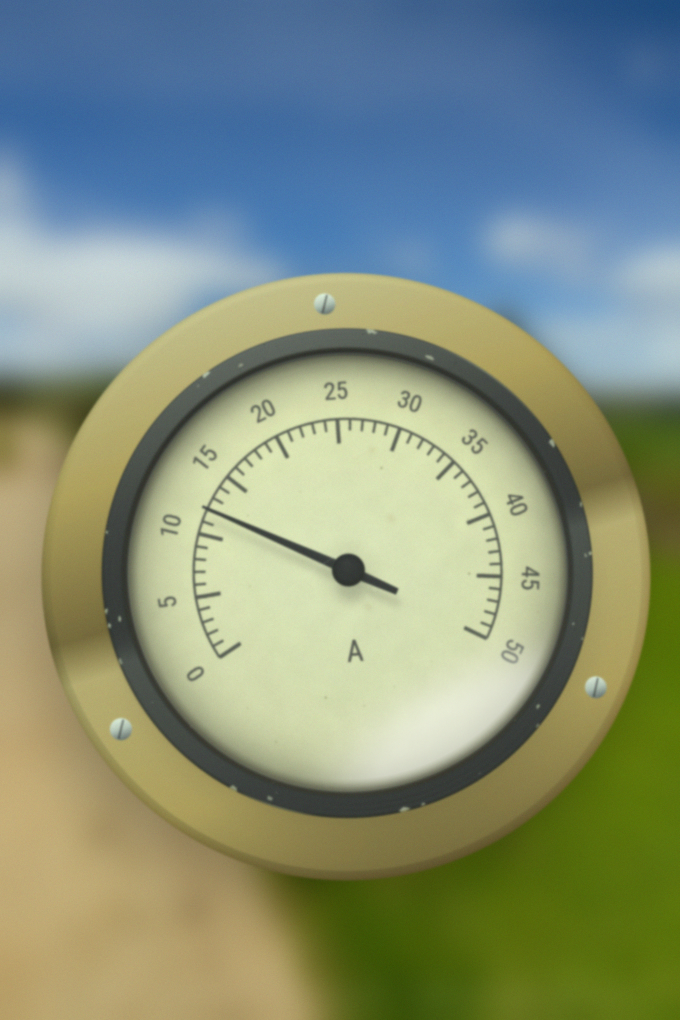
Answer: 12 A
